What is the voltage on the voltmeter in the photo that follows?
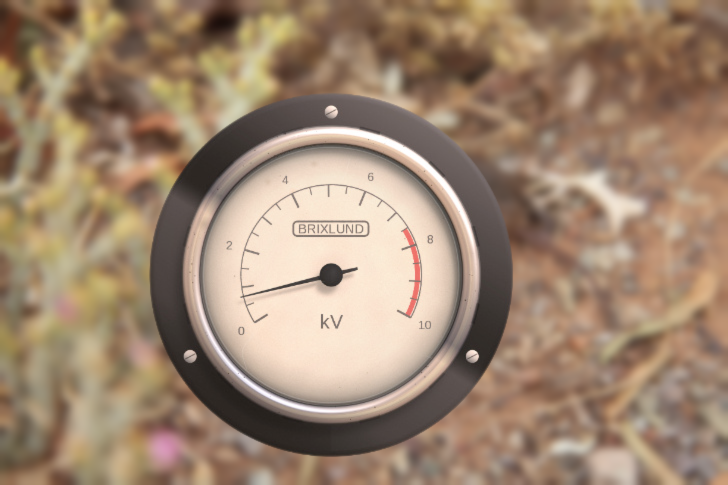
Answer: 0.75 kV
